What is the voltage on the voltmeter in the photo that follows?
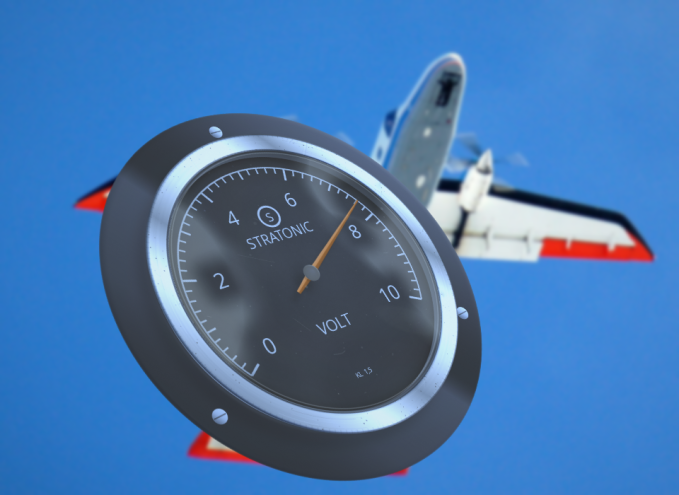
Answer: 7.6 V
